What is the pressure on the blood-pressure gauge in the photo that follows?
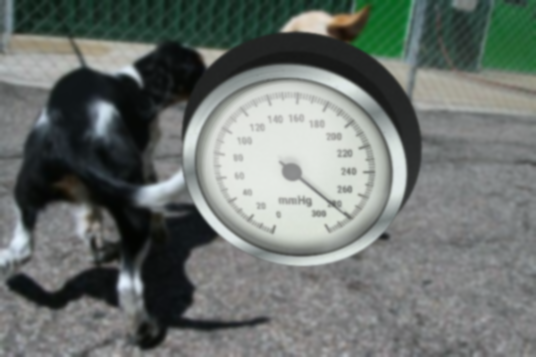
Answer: 280 mmHg
